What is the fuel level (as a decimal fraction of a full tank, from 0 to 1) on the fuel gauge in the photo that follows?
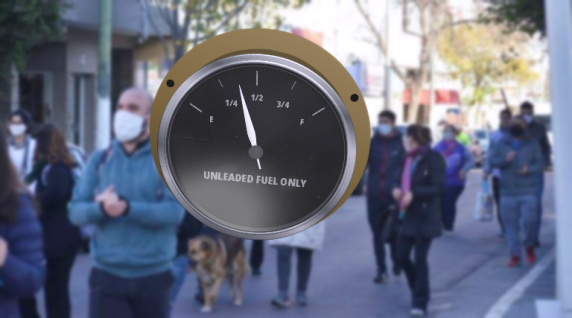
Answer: 0.375
